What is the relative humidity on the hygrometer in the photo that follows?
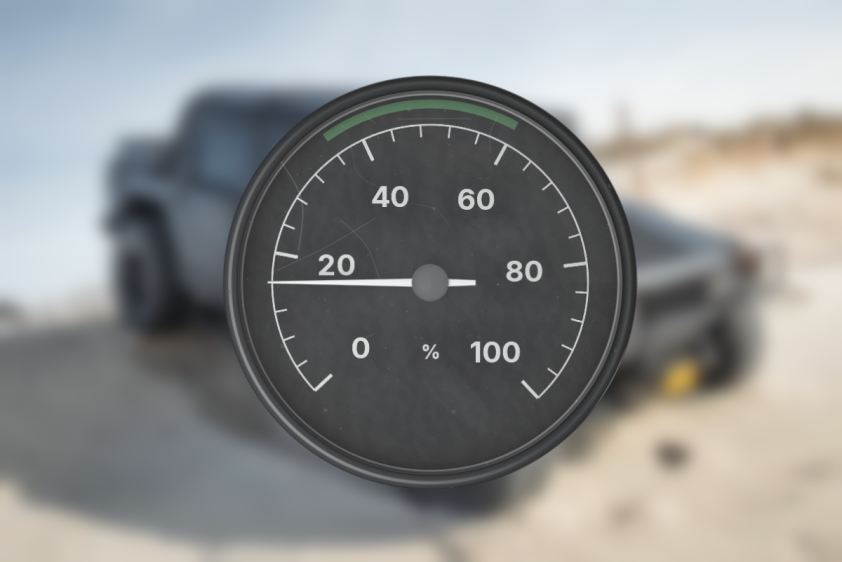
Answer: 16 %
